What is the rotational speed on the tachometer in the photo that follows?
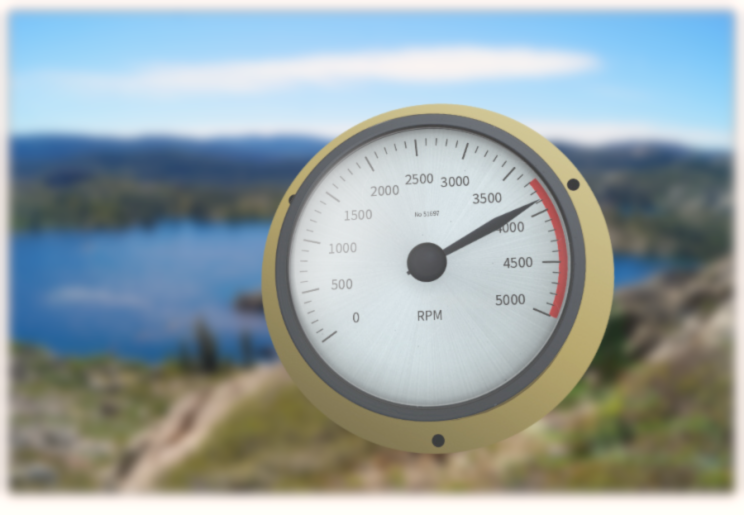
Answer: 3900 rpm
